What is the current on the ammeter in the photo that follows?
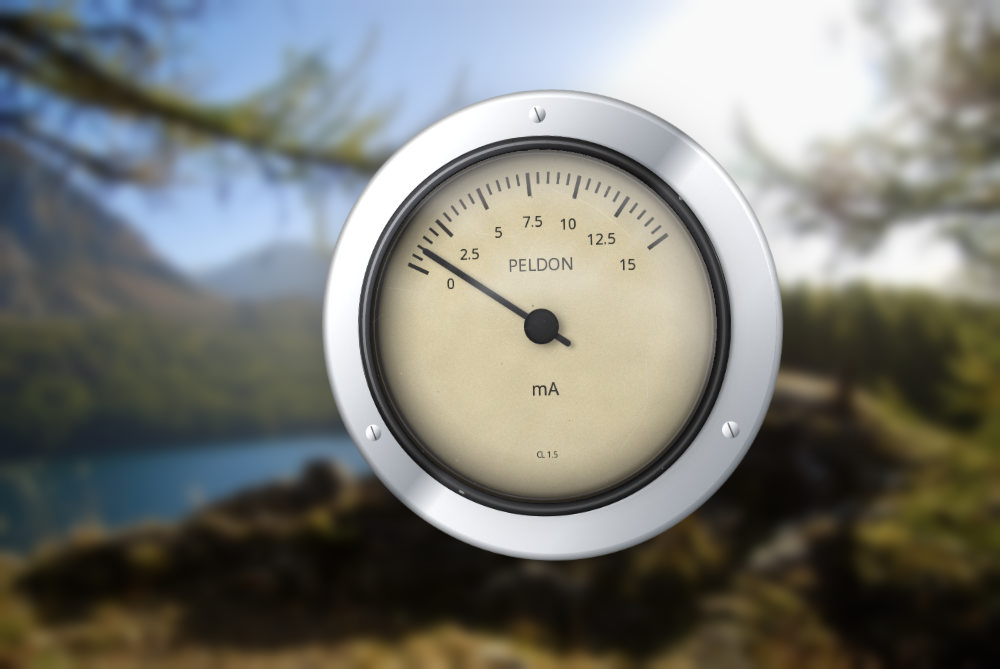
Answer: 1 mA
